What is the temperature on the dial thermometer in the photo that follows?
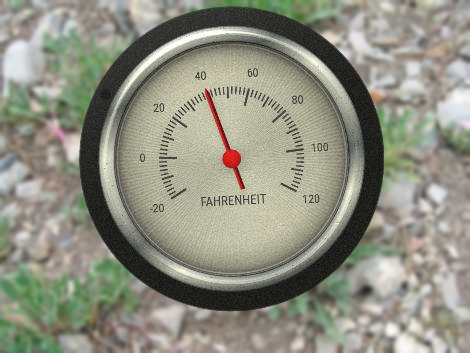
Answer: 40 °F
